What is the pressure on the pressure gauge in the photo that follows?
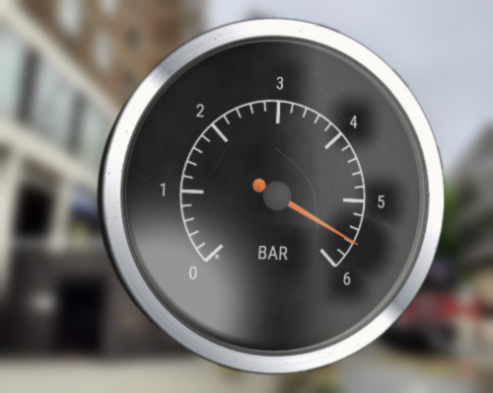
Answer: 5.6 bar
